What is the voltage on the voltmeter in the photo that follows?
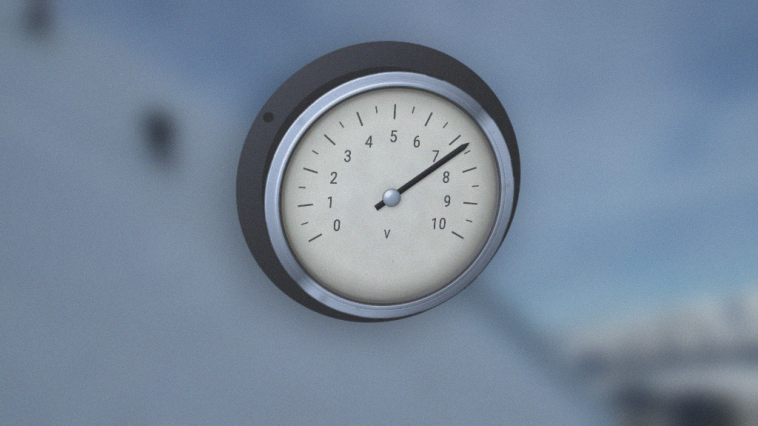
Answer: 7.25 V
